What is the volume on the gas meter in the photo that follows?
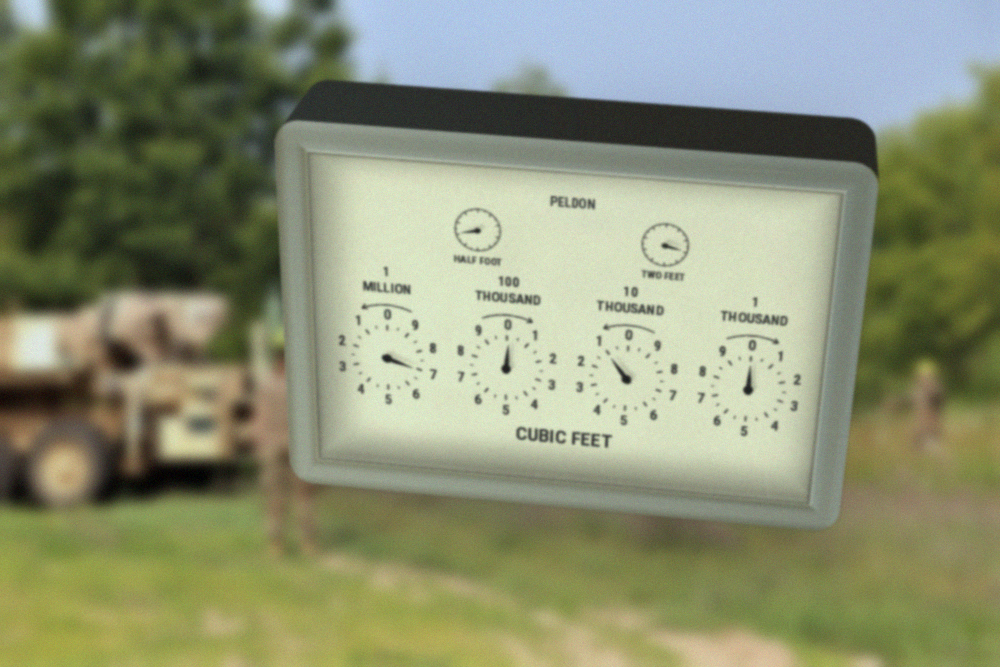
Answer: 701000 ft³
